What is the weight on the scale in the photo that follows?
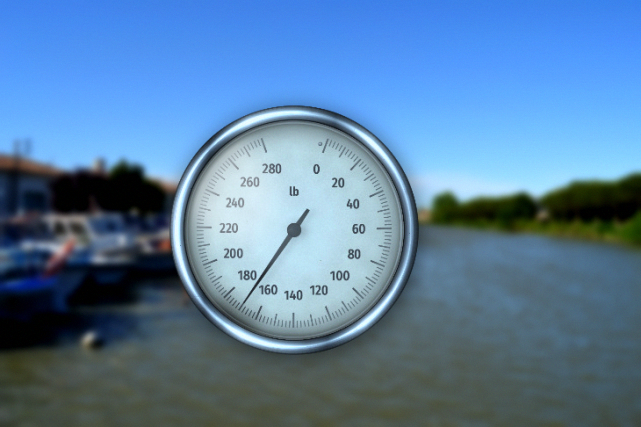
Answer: 170 lb
